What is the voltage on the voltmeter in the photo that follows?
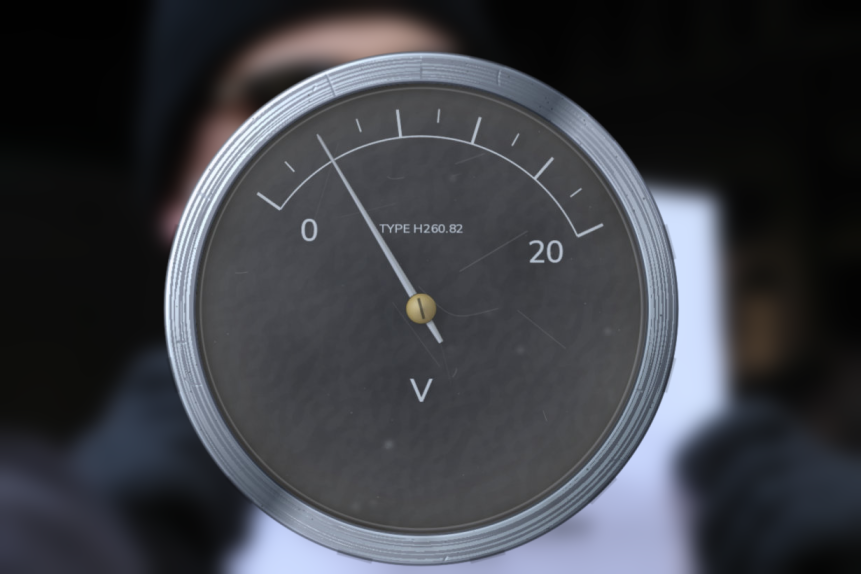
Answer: 4 V
